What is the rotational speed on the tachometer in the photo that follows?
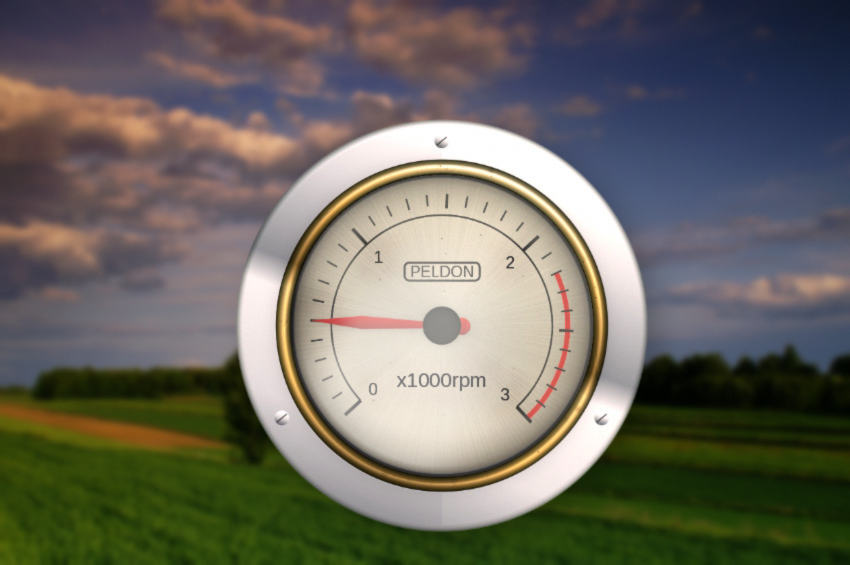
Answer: 500 rpm
